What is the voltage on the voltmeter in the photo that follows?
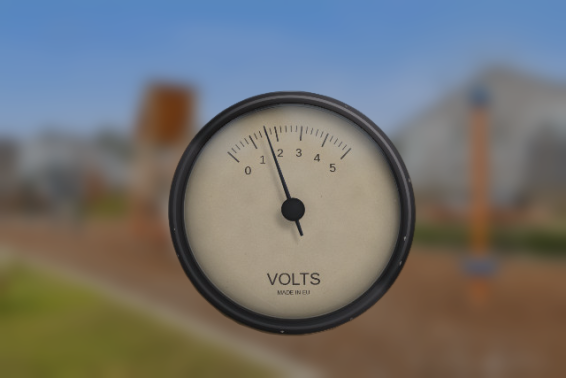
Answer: 1.6 V
